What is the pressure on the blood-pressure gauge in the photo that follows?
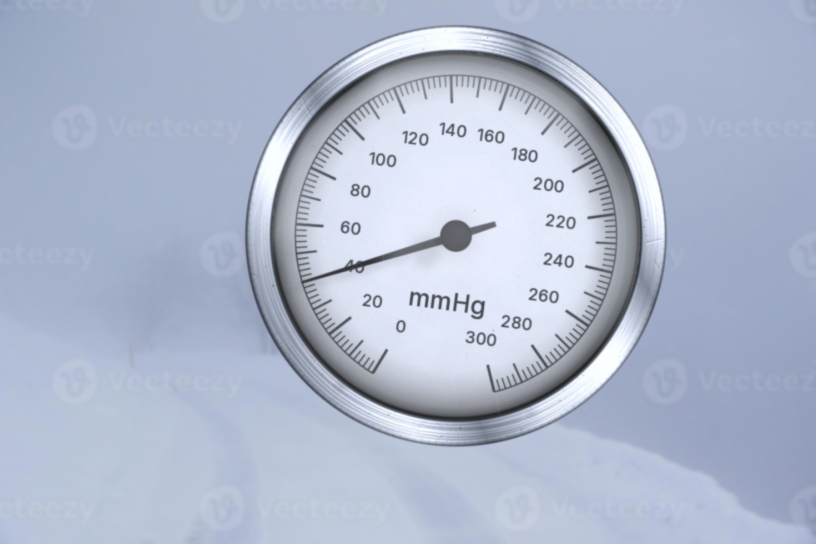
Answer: 40 mmHg
